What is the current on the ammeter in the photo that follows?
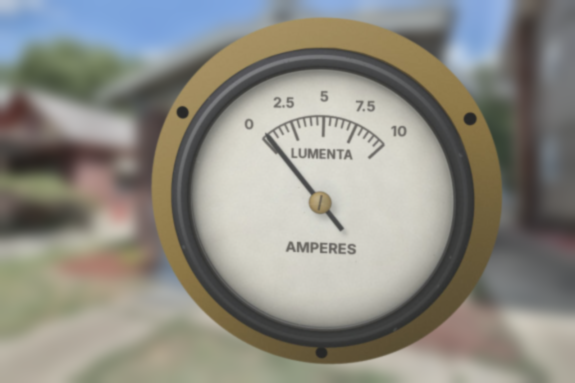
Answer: 0.5 A
